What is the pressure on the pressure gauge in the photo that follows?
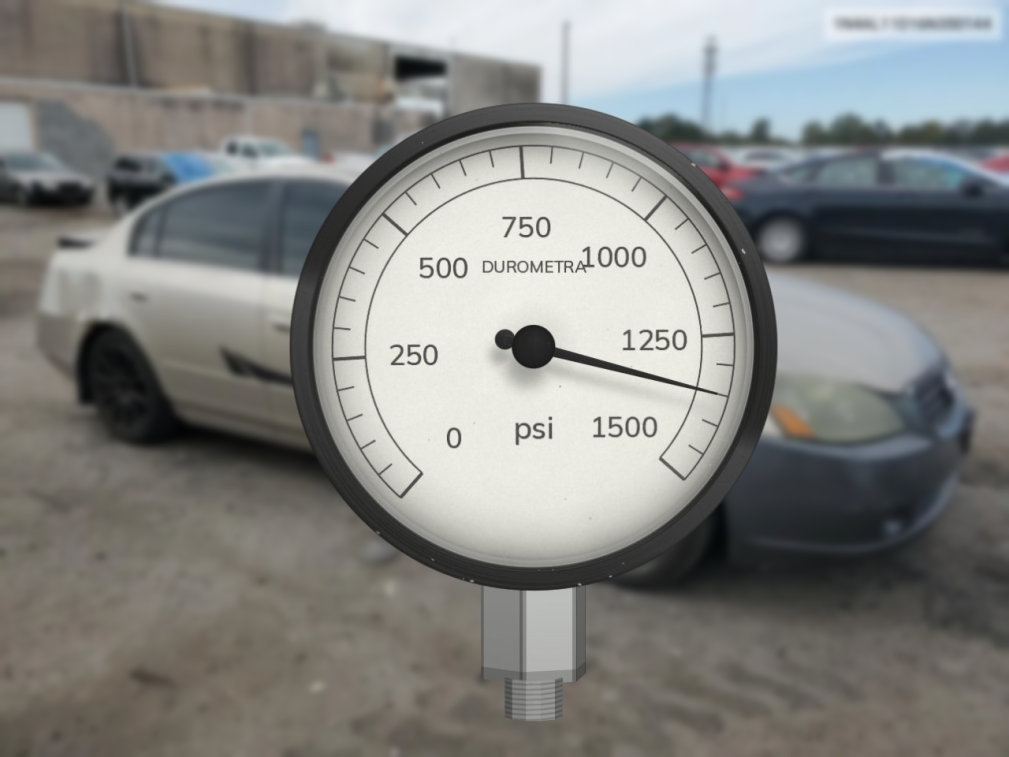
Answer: 1350 psi
